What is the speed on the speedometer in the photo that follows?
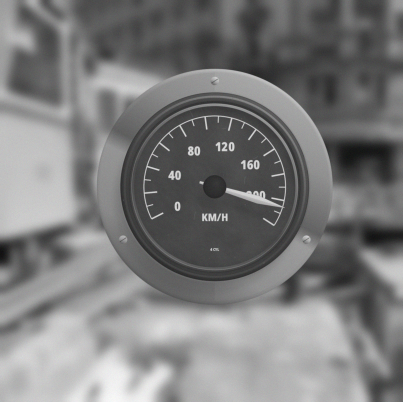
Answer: 205 km/h
